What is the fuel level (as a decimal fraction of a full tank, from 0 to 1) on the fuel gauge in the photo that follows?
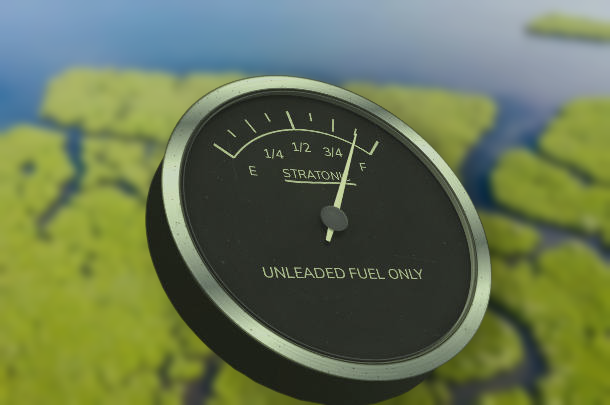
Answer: 0.875
